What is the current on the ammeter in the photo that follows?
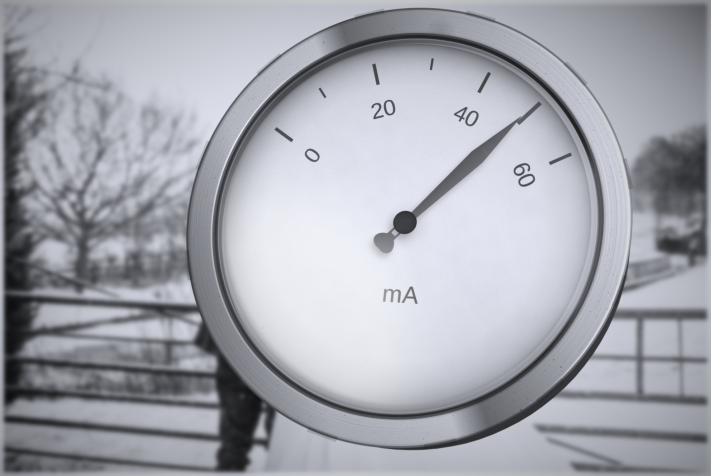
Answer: 50 mA
